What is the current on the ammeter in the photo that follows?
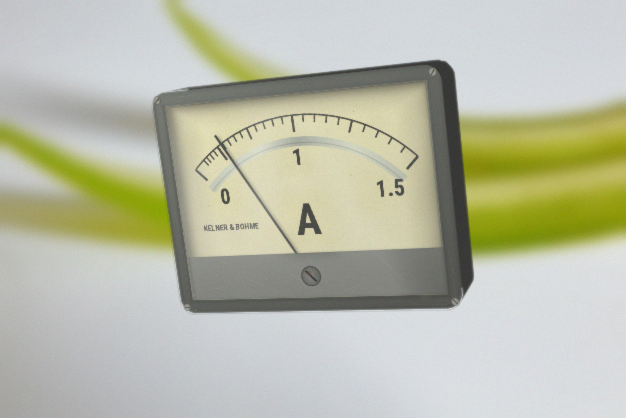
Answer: 0.55 A
